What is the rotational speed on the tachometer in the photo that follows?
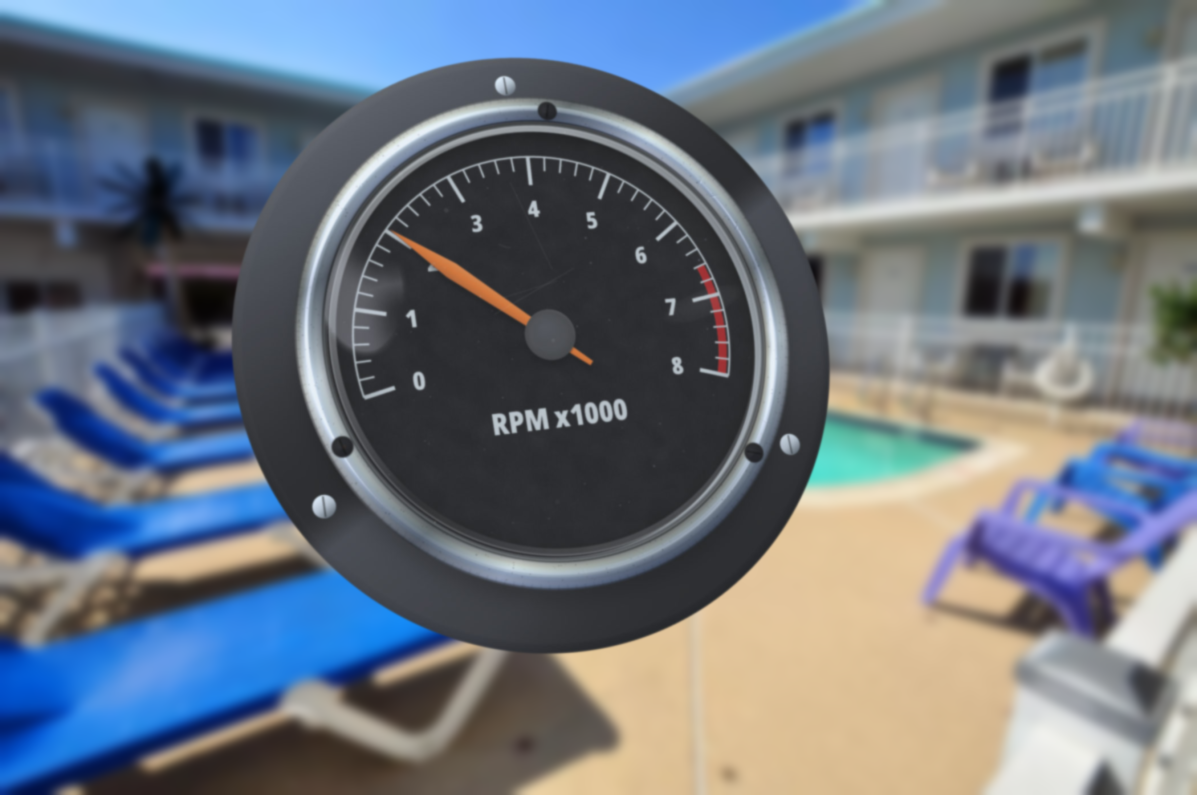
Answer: 2000 rpm
